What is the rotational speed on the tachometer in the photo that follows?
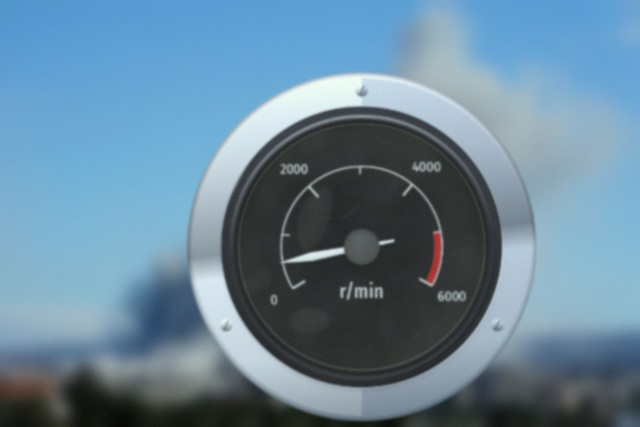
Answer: 500 rpm
